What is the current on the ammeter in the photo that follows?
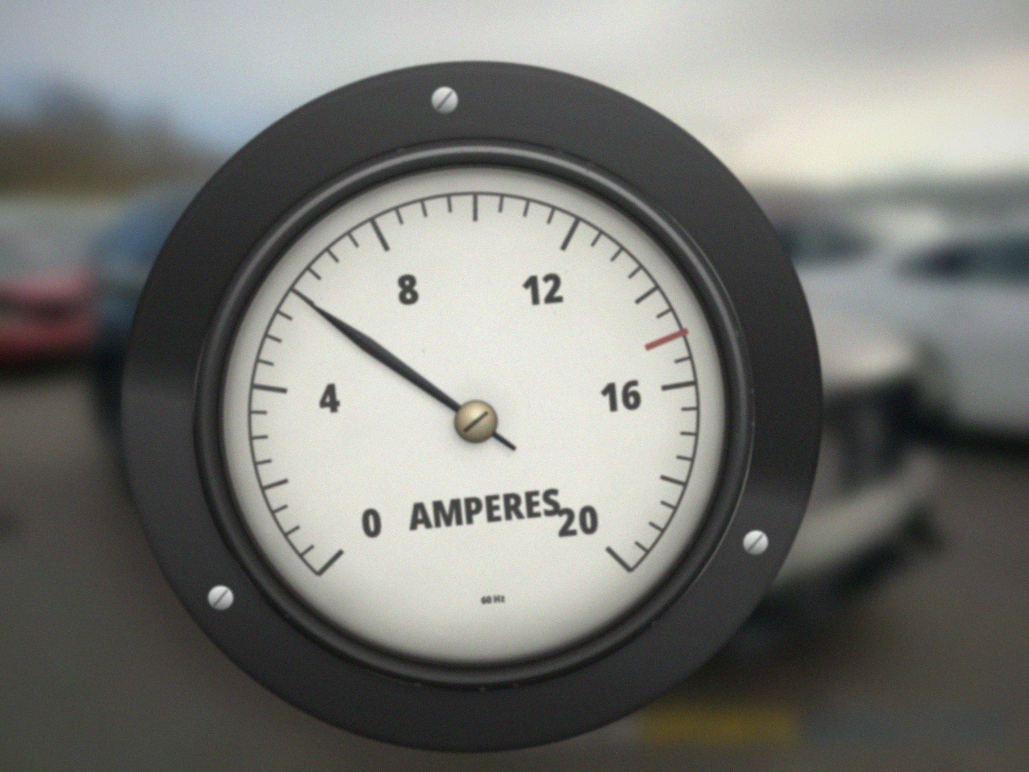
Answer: 6 A
